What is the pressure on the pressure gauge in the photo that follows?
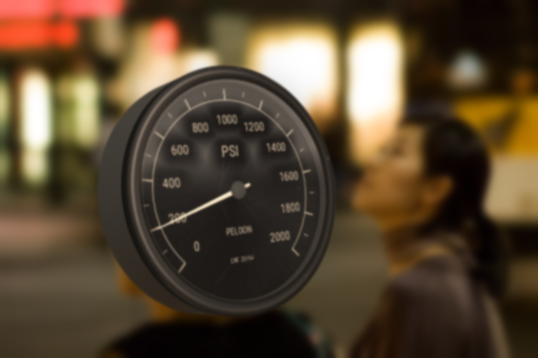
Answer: 200 psi
